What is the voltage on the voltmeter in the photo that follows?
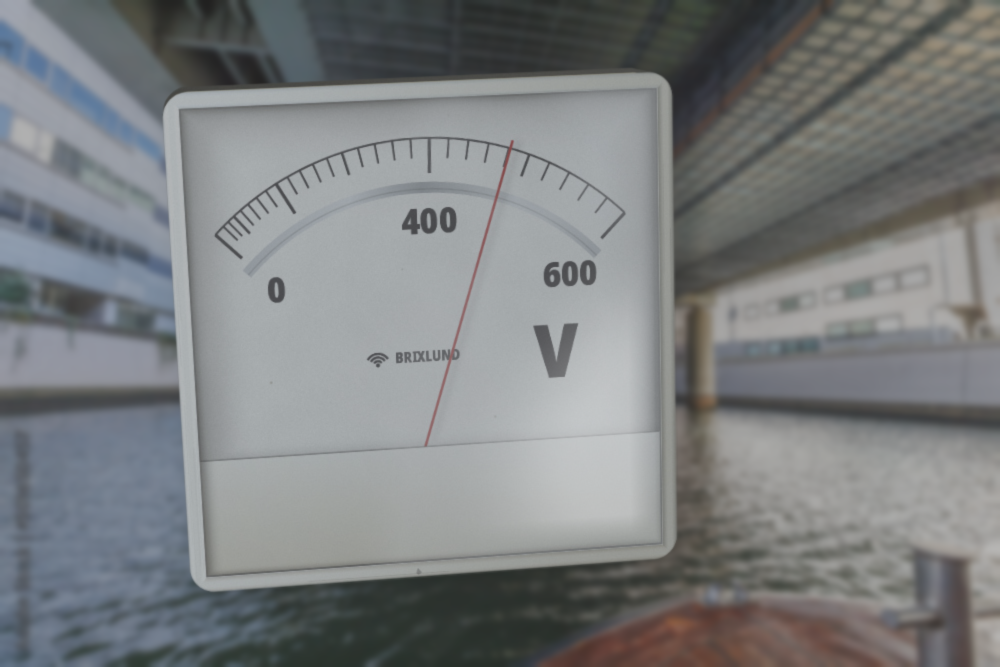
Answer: 480 V
